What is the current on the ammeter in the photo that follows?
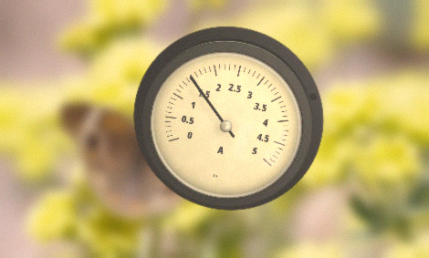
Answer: 1.5 A
